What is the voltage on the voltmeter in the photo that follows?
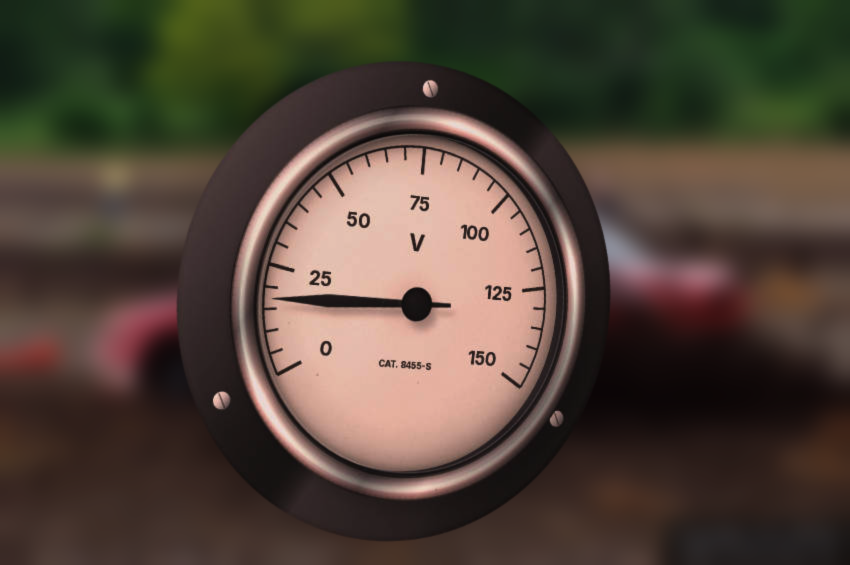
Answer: 17.5 V
